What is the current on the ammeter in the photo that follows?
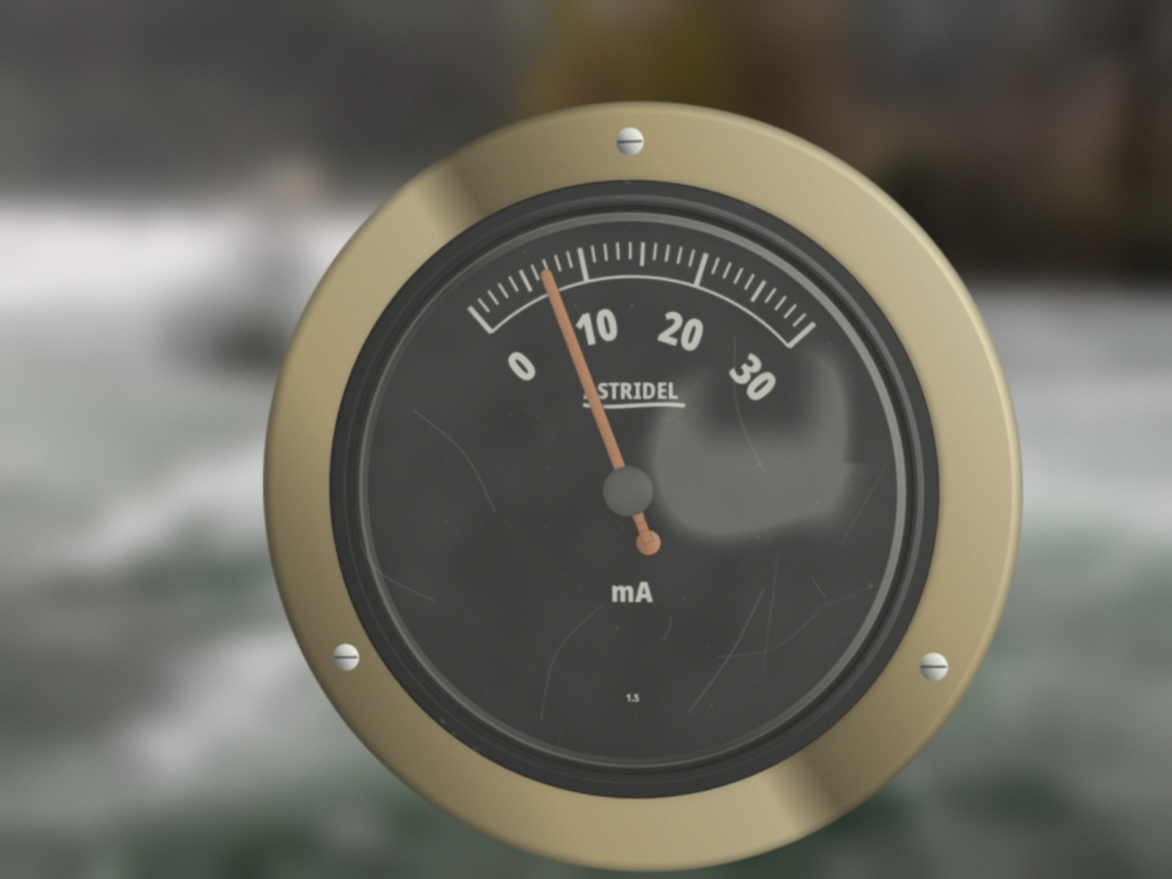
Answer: 7 mA
